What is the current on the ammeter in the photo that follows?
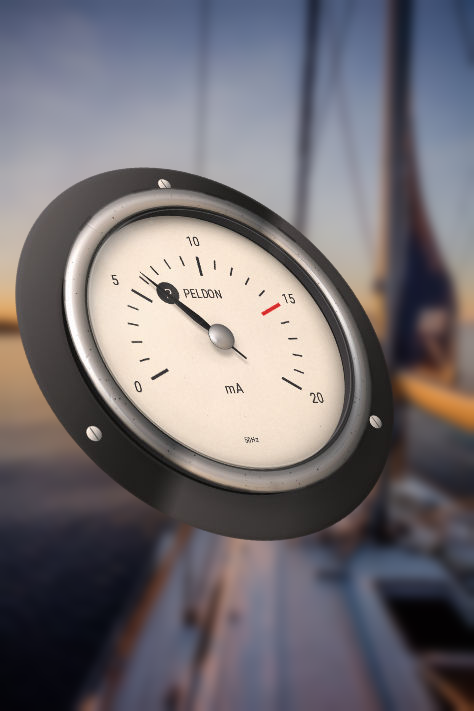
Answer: 6 mA
